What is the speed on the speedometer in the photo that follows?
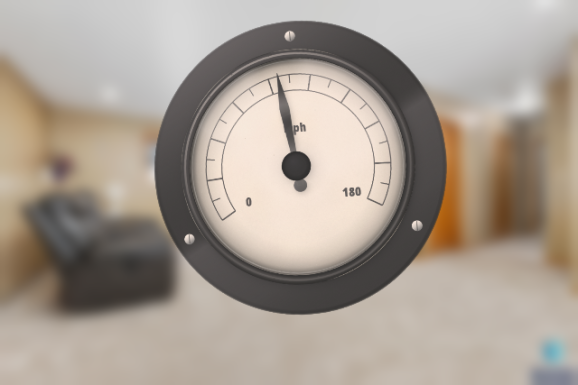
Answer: 85 mph
